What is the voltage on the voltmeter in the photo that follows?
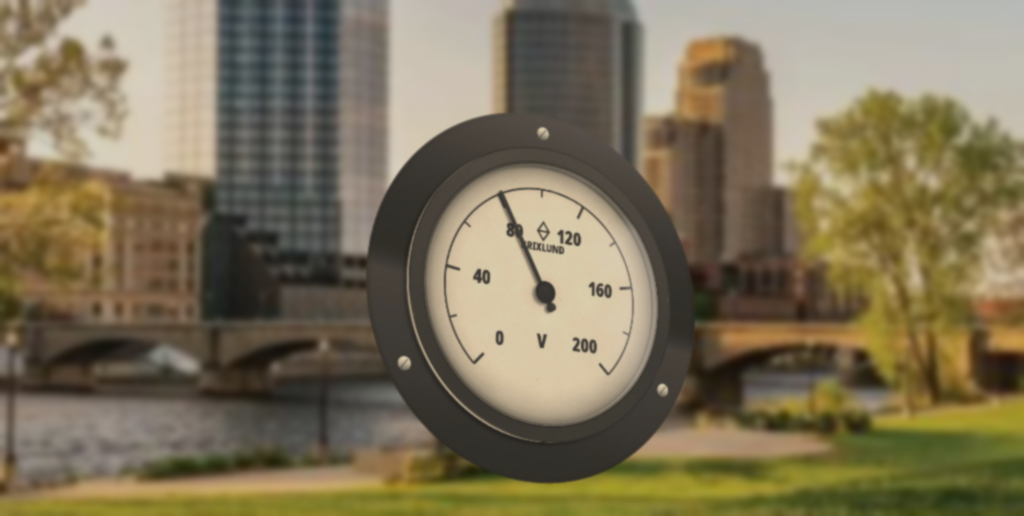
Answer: 80 V
